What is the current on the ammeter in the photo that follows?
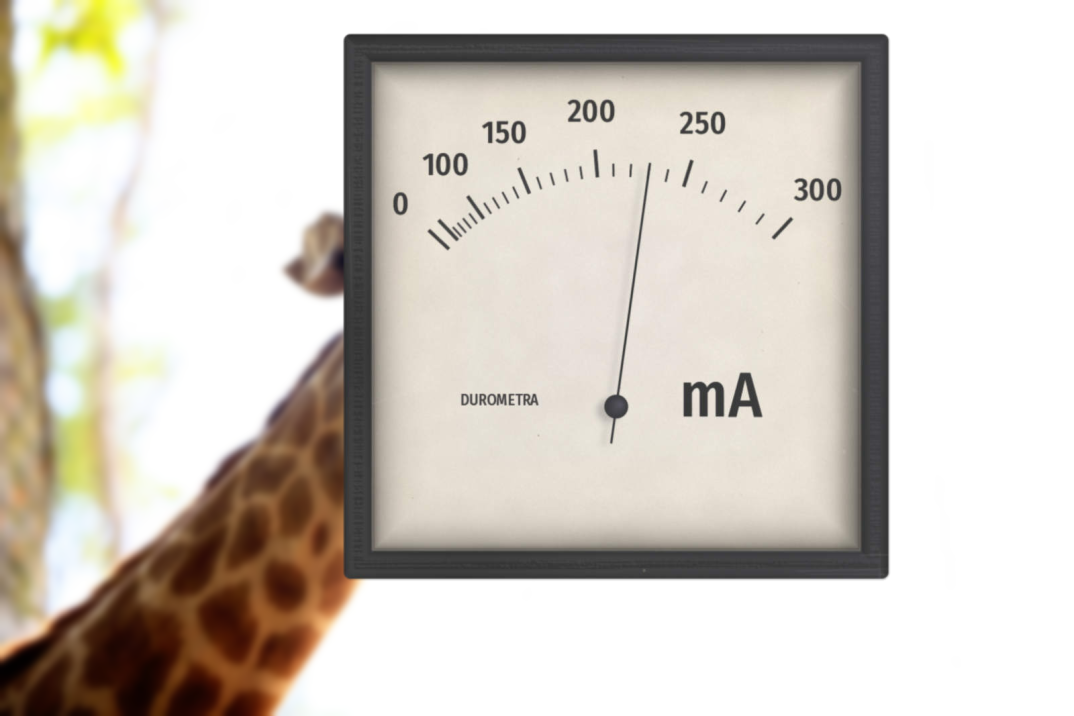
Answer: 230 mA
